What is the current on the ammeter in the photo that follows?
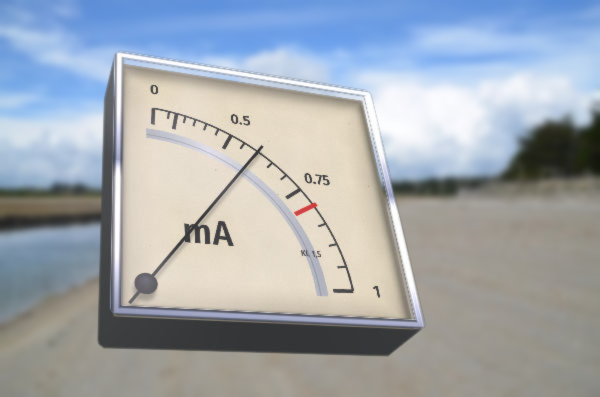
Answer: 0.6 mA
